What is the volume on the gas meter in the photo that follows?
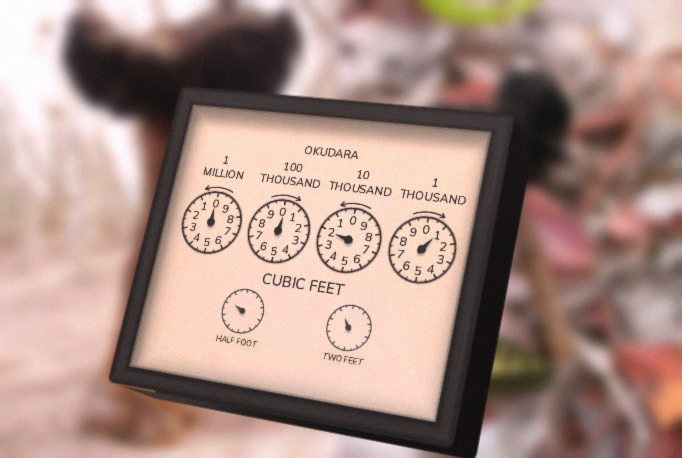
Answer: 2100 ft³
